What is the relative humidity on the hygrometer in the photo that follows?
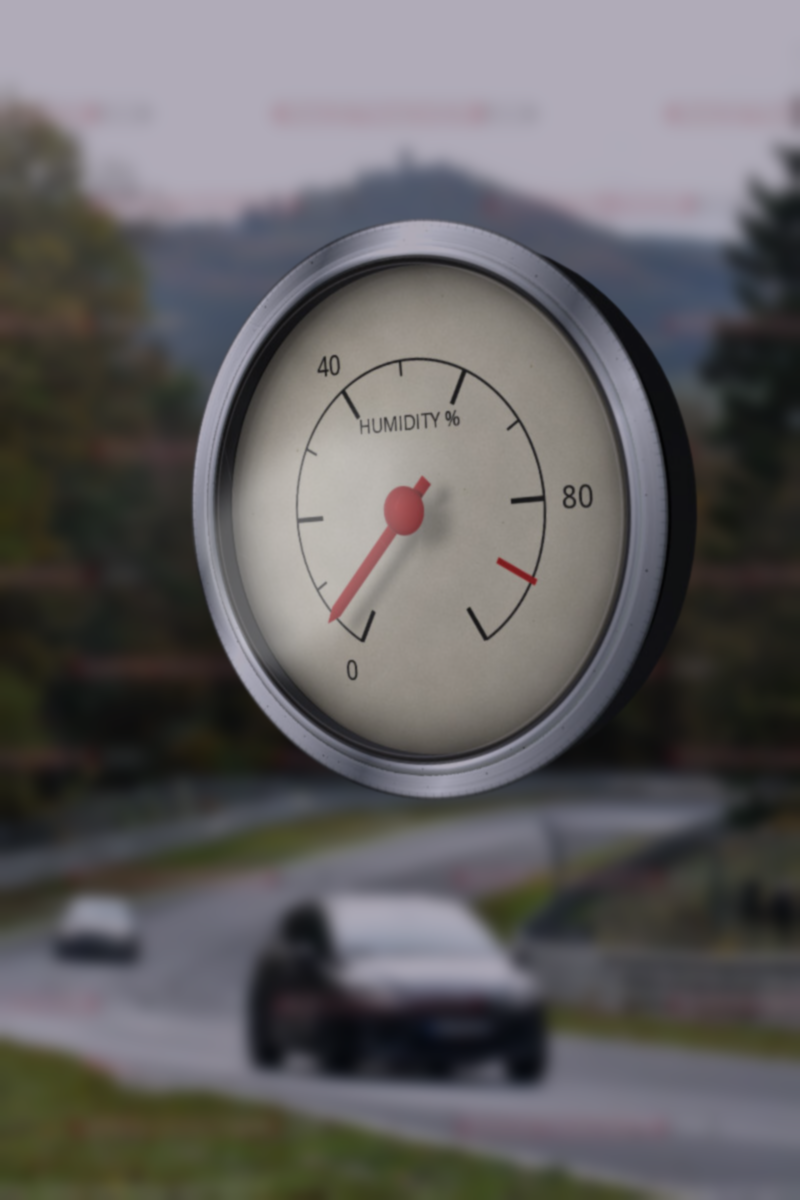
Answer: 5 %
